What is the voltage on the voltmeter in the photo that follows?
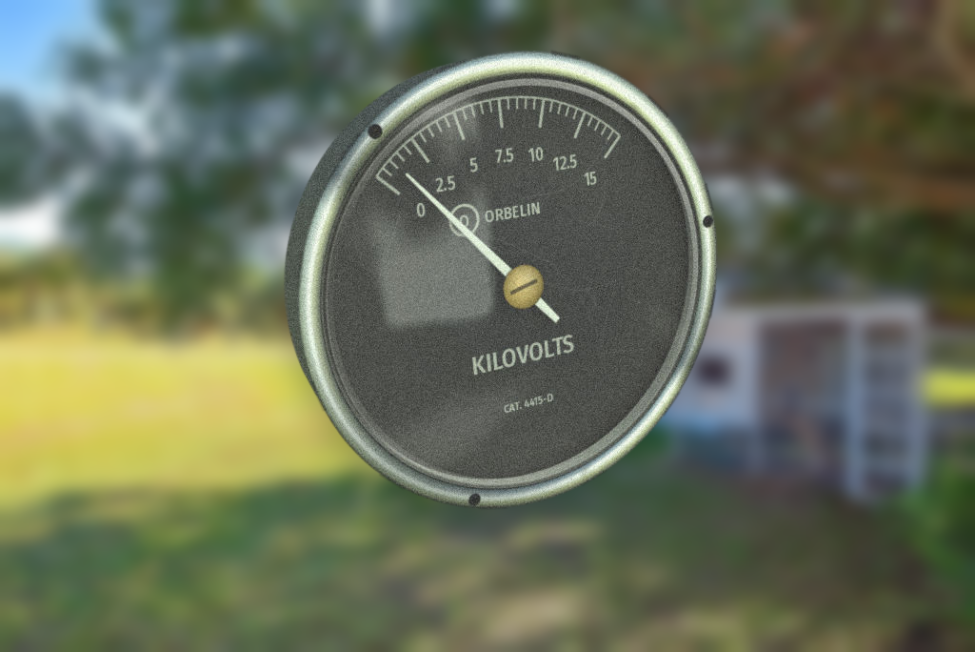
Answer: 1 kV
